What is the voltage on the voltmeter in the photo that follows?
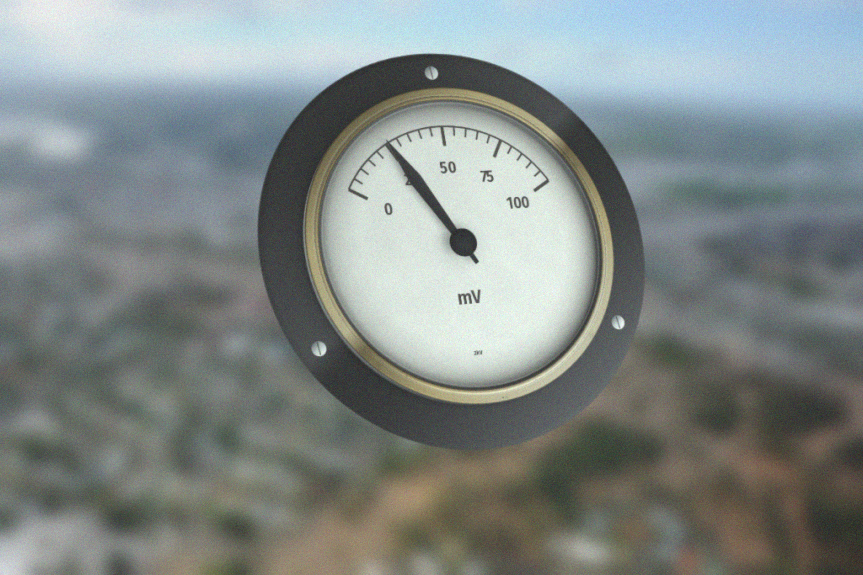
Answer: 25 mV
